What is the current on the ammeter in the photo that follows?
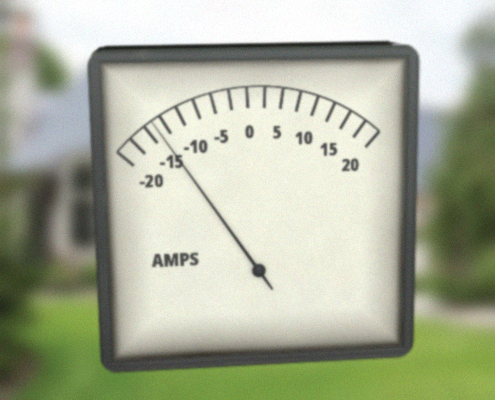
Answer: -13.75 A
